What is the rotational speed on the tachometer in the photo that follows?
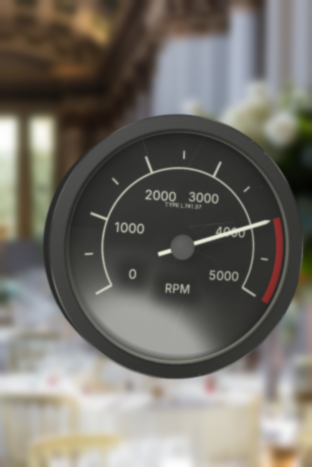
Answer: 4000 rpm
